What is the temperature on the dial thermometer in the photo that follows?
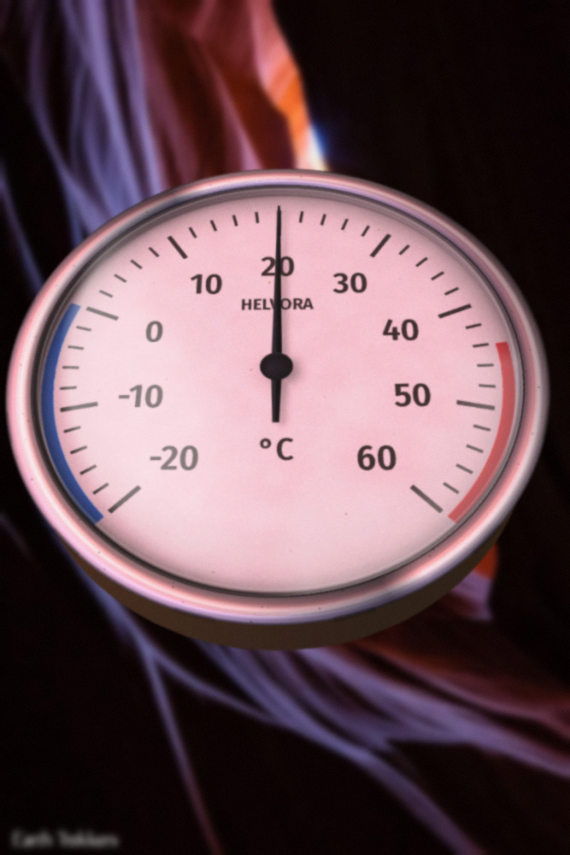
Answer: 20 °C
